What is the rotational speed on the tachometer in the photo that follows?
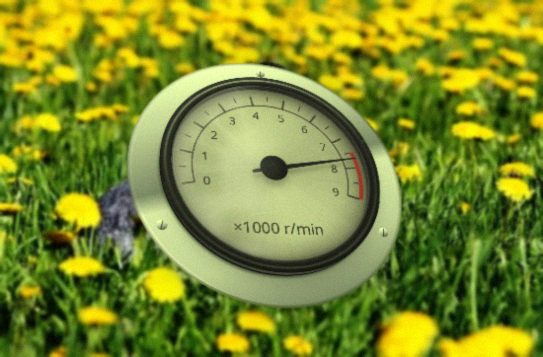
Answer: 7750 rpm
